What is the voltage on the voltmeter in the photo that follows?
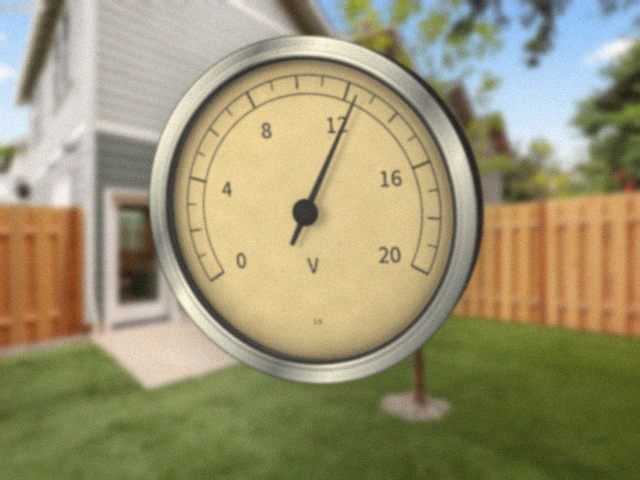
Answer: 12.5 V
